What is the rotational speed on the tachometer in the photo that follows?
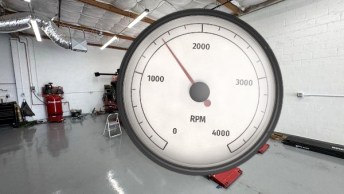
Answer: 1500 rpm
